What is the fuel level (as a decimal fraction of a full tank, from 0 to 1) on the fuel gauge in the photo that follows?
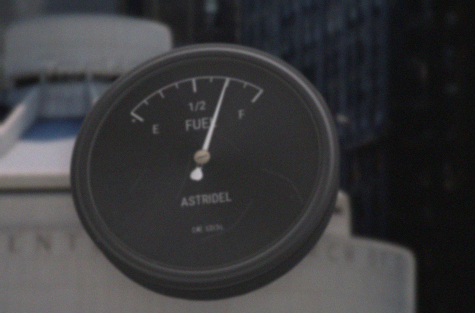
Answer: 0.75
